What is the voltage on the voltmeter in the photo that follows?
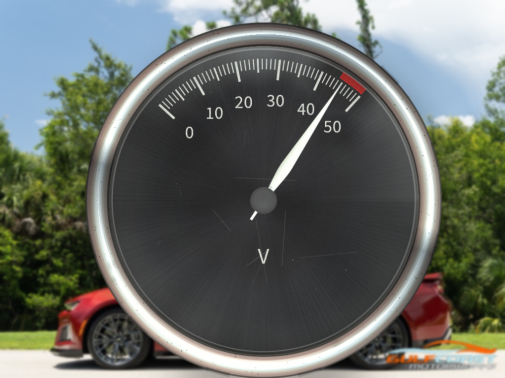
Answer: 45 V
